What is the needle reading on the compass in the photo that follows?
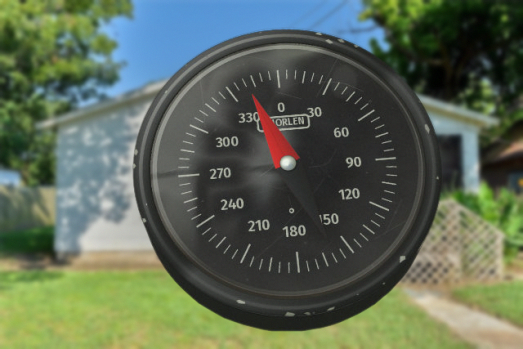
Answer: 340 °
